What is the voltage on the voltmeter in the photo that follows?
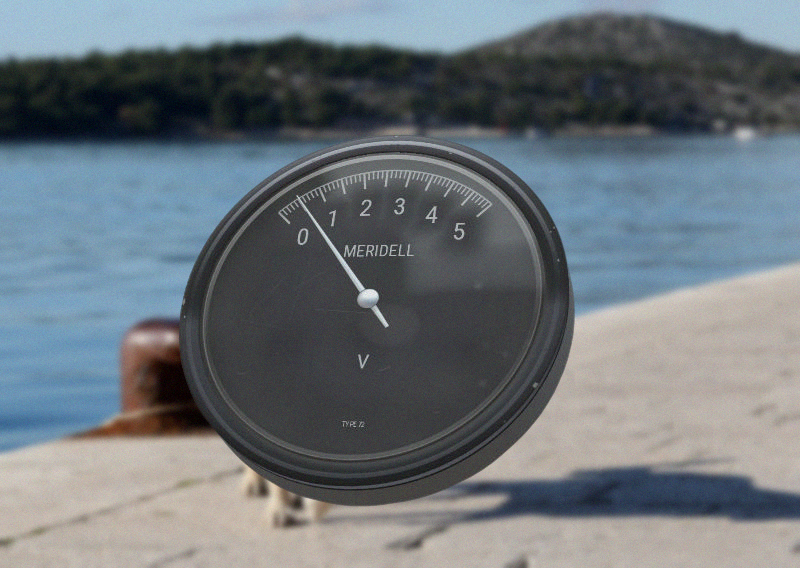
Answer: 0.5 V
